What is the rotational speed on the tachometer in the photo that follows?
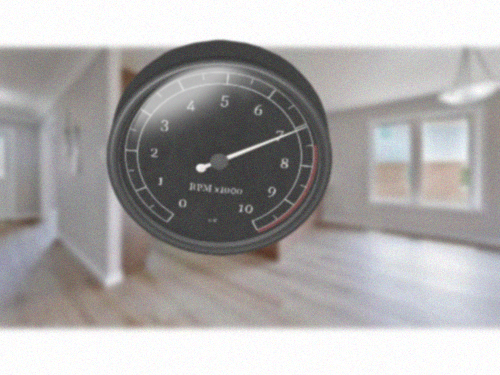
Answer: 7000 rpm
